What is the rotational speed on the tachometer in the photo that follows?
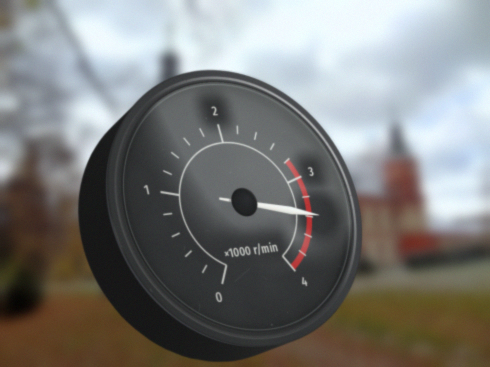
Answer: 3400 rpm
